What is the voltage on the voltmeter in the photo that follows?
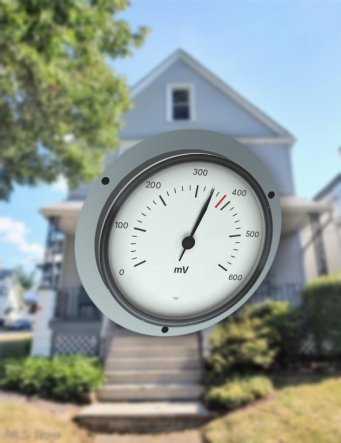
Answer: 340 mV
